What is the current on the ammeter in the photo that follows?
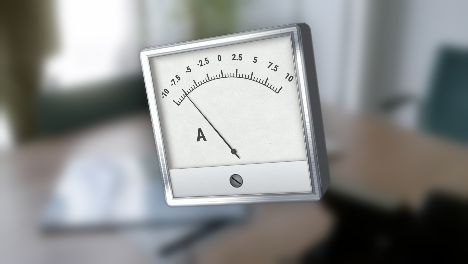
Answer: -7.5 A
